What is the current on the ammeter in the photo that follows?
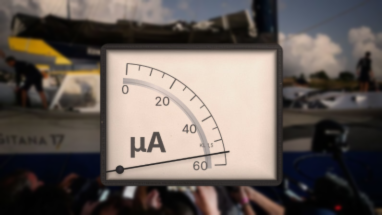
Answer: 55 µA
